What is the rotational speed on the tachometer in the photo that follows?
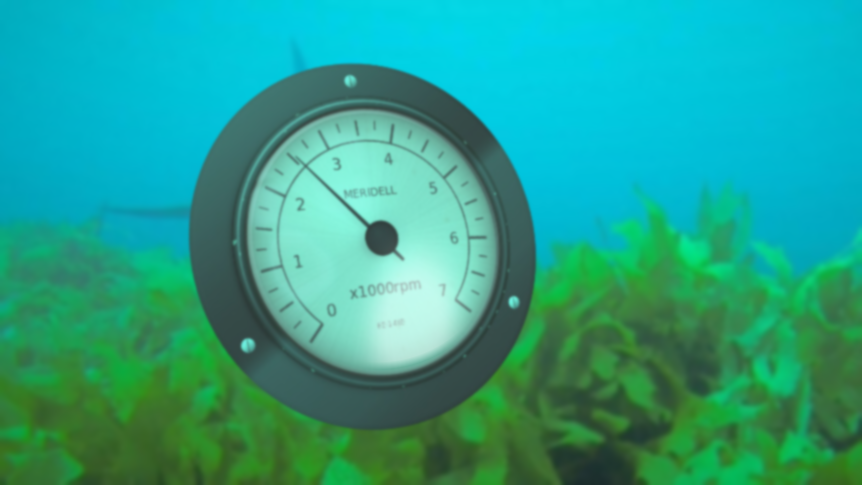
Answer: 2500 rpm
